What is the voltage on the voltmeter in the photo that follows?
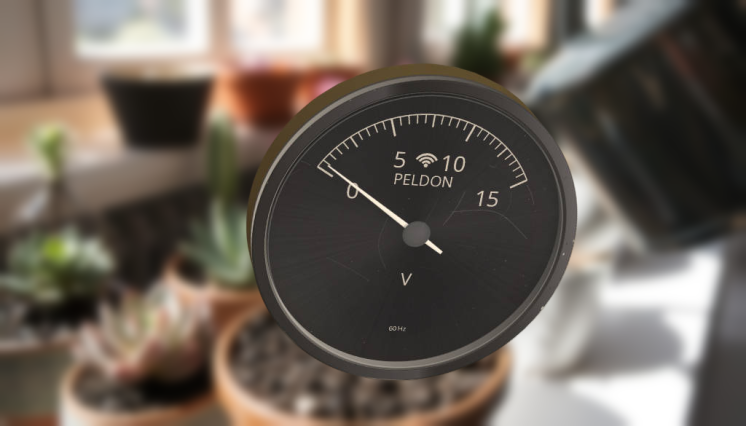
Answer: 0.5 V
